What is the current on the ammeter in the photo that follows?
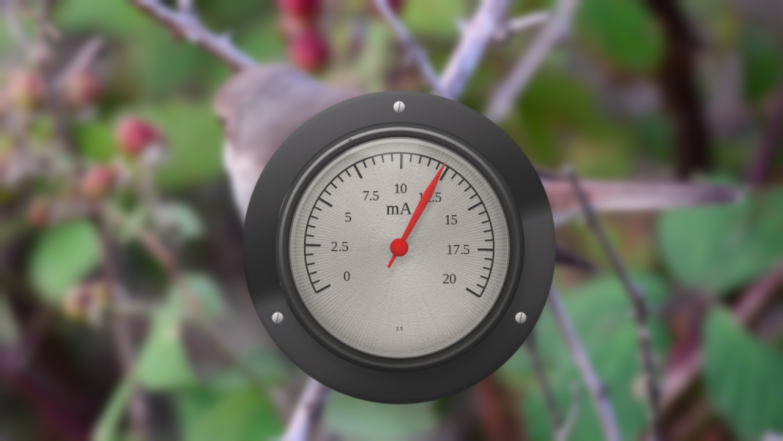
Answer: 12.25 mA
